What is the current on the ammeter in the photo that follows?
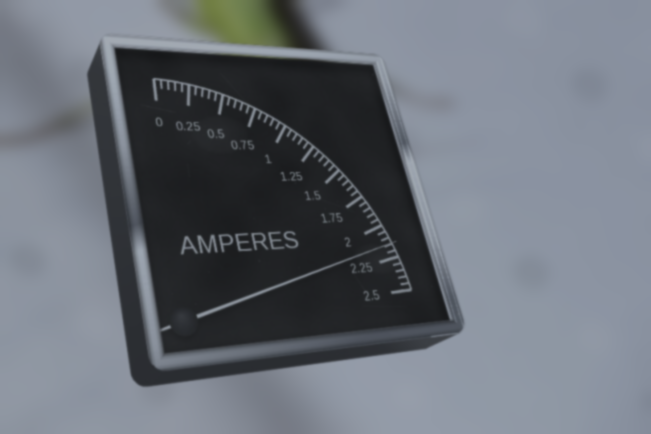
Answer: 2.15 A
